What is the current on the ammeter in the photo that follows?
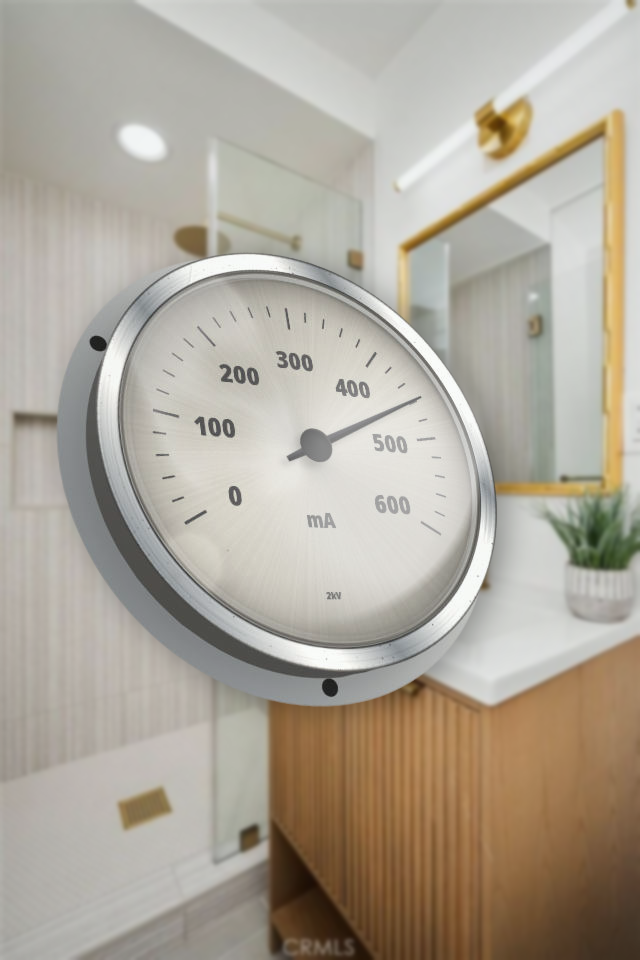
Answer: 460 mA
